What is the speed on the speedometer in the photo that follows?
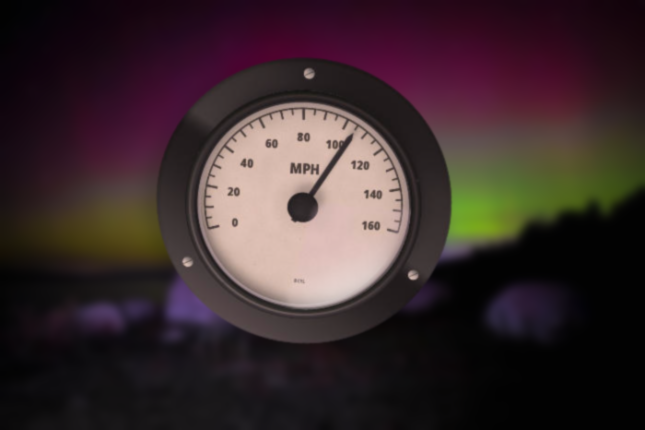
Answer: 105 mph
